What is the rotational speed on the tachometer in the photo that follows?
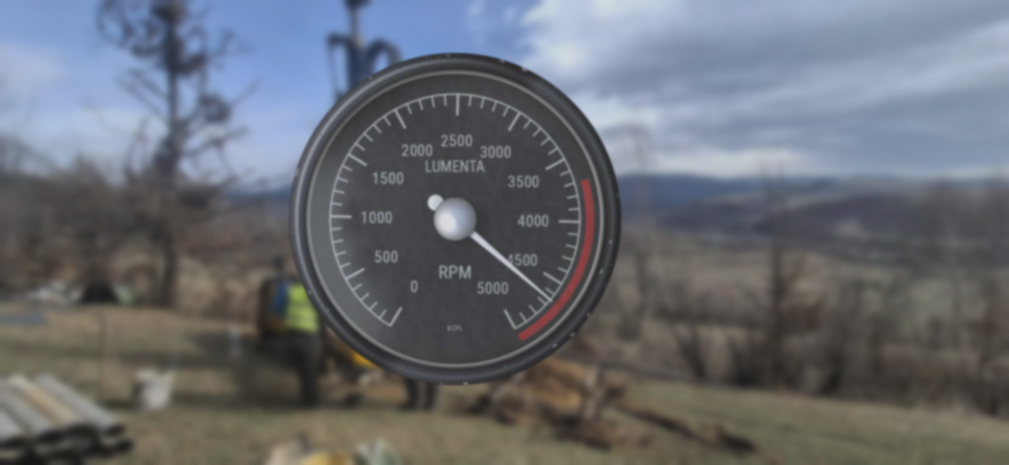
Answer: 4650 rpm
